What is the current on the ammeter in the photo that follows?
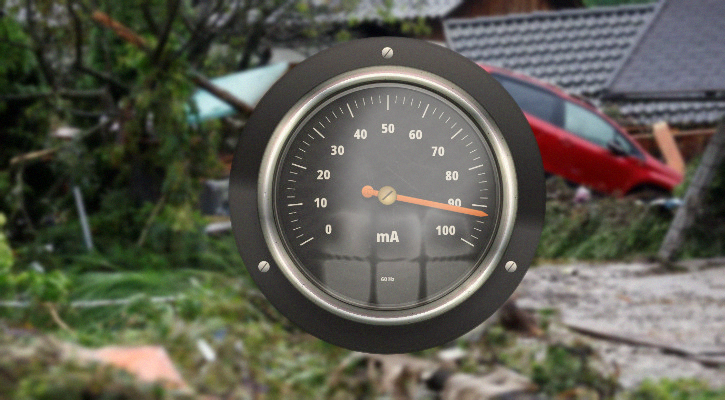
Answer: 92 mA
